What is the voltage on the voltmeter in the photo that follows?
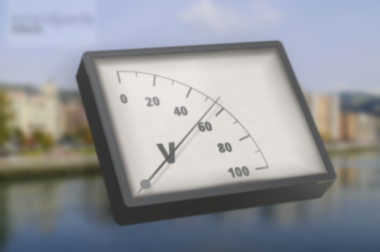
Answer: 55 V
